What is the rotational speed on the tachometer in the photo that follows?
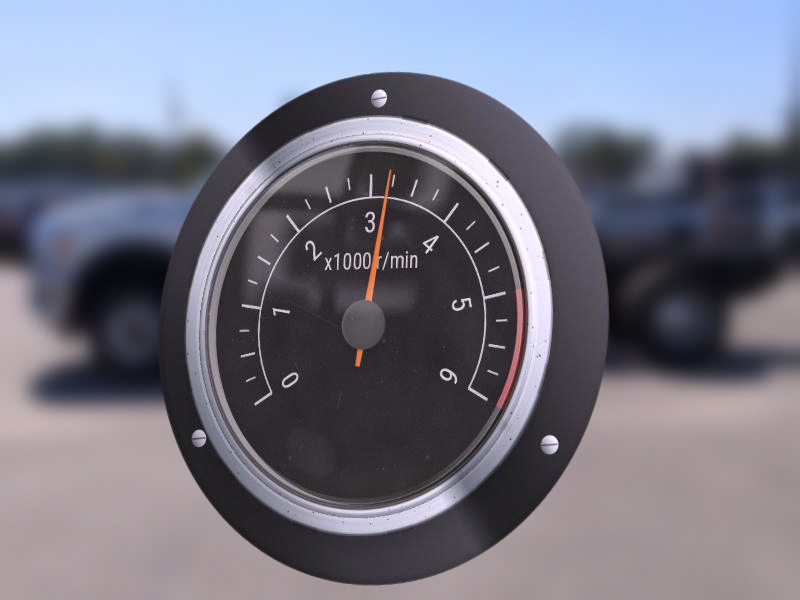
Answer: 3250 rpm
